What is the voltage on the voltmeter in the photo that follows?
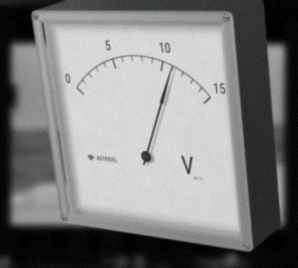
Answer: 11 V
